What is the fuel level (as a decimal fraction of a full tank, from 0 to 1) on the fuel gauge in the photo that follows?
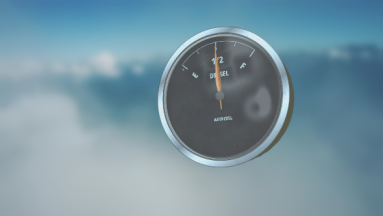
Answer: 0.5
